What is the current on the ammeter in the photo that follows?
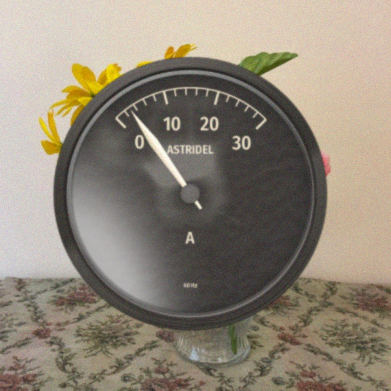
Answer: 3 A
